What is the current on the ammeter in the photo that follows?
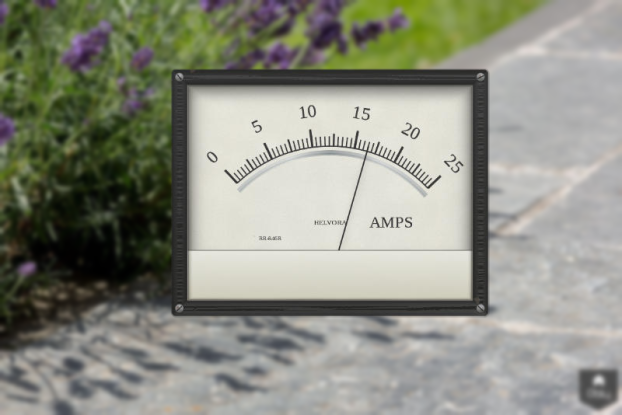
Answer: 16.5 A
